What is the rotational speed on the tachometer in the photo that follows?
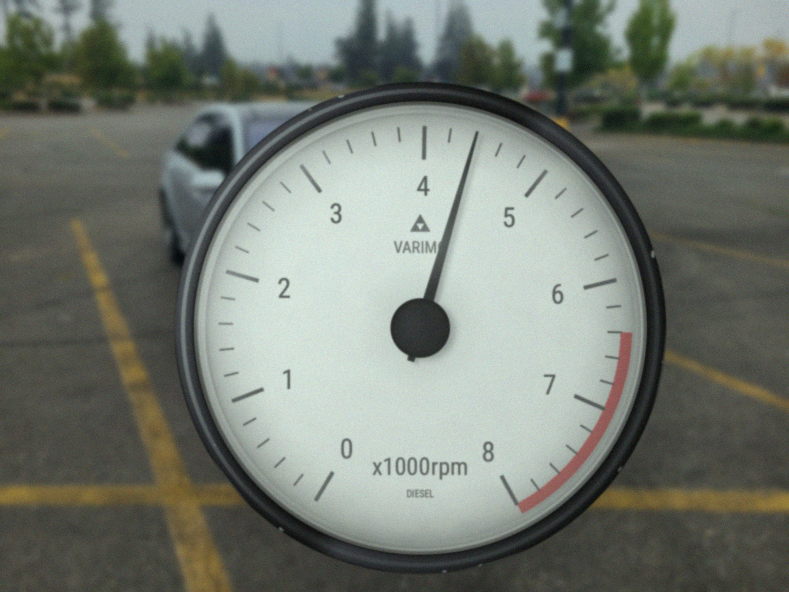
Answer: 4400 rpm
